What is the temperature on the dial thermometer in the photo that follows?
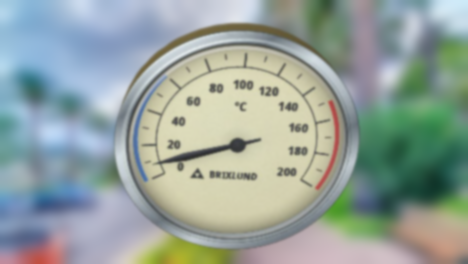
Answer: 10 °C
